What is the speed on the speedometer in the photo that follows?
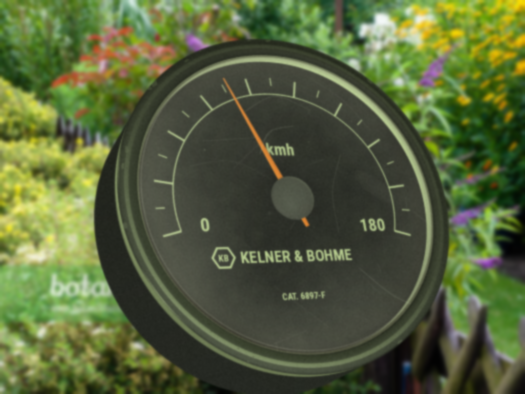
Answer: 70 km/h
